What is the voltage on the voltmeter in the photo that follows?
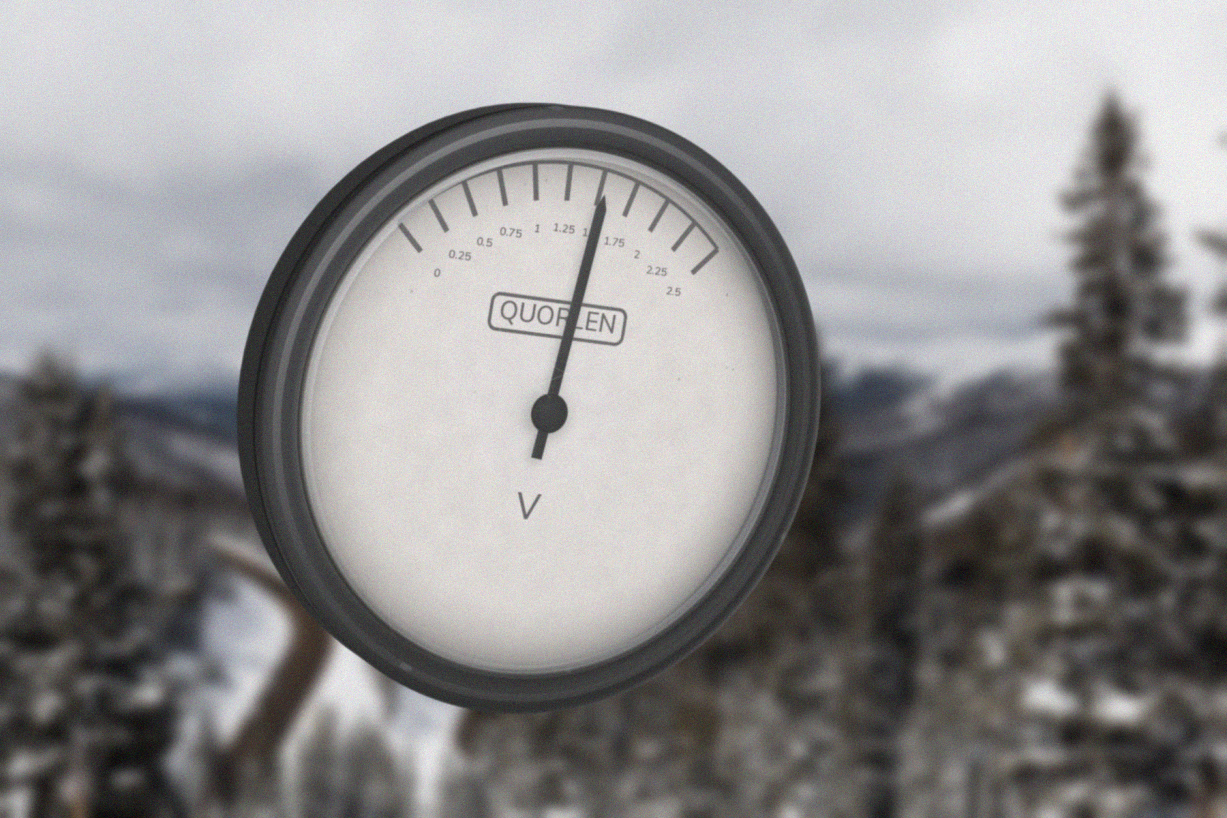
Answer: 1.5 V
